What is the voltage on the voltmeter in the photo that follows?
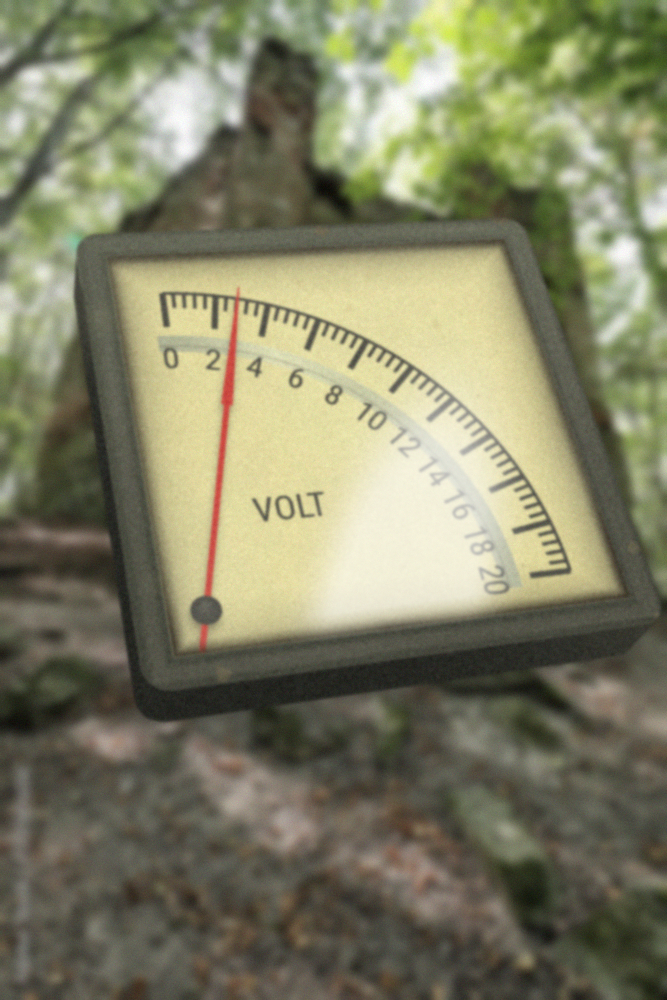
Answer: 2.8 V
